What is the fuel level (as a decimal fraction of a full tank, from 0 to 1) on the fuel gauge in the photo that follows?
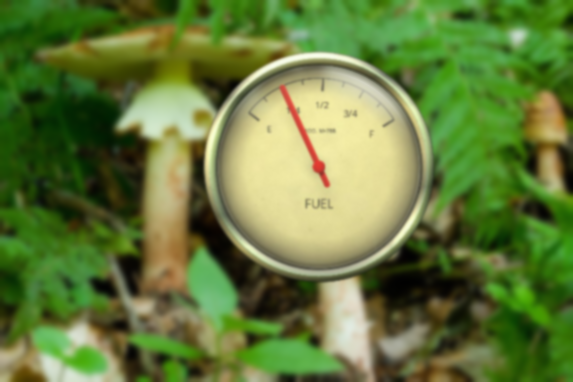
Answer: 0.25
